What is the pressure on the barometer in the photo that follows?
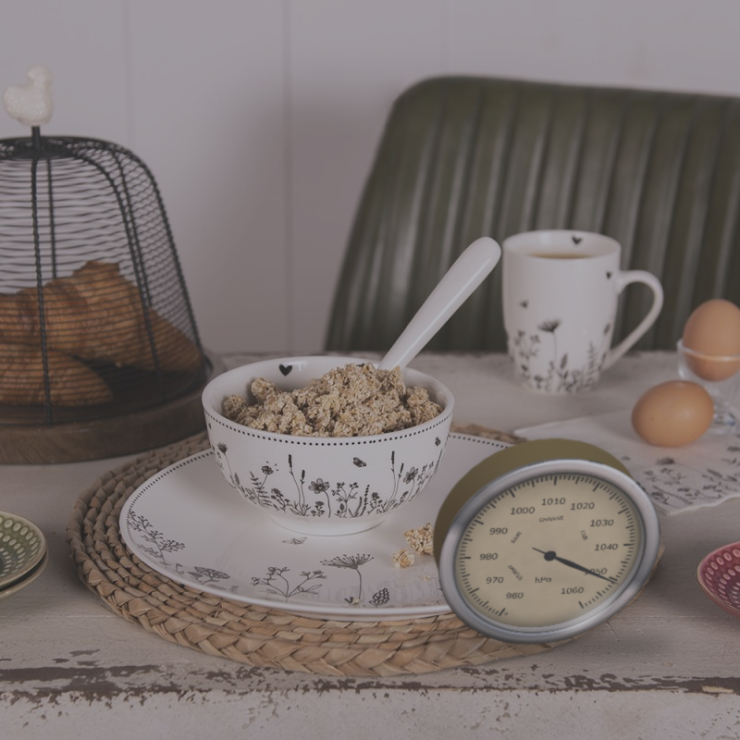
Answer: 1050 hPa
